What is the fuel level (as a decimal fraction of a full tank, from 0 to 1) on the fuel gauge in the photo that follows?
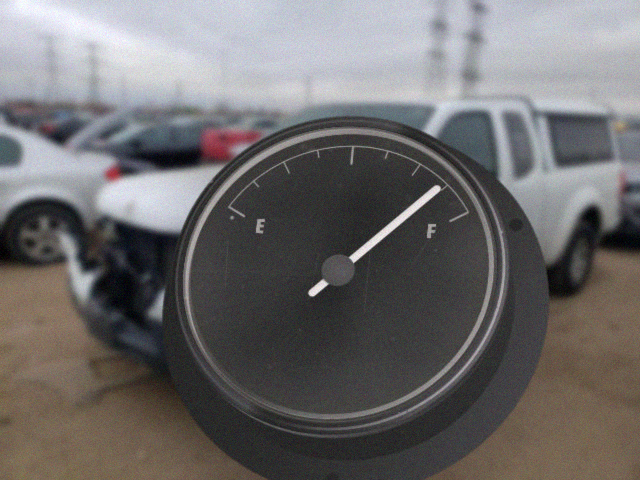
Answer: 0.875
